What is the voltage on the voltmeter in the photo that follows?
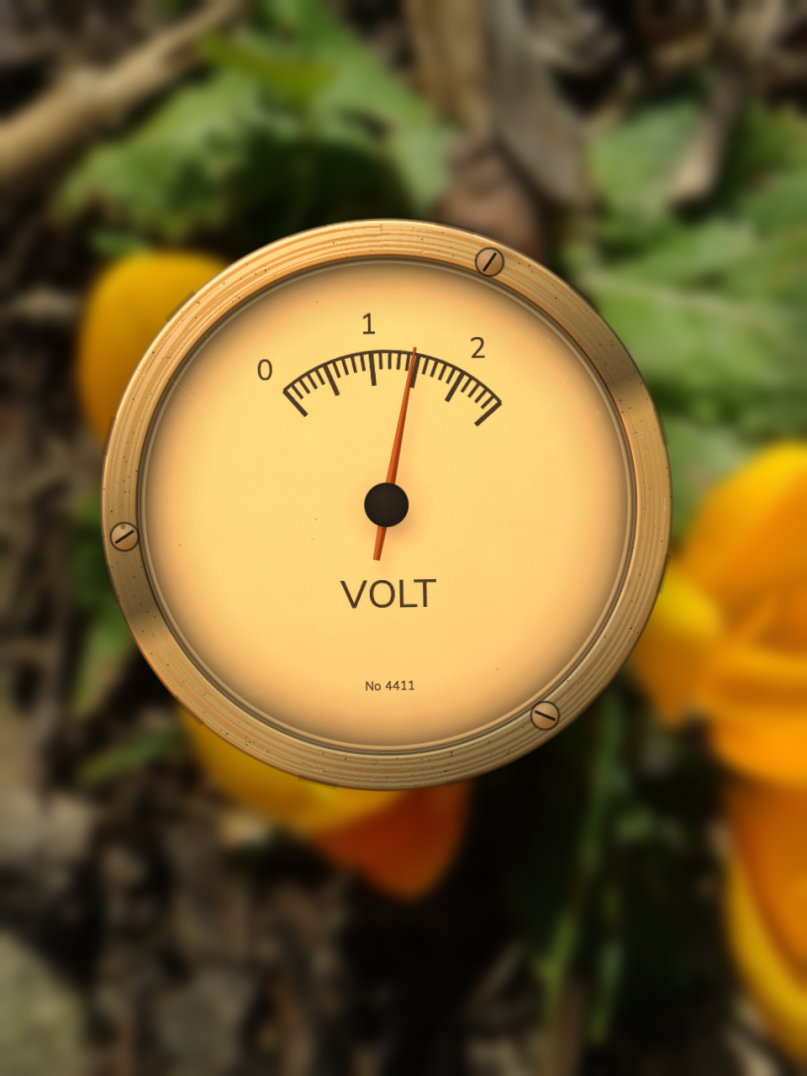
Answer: 1.45 V
